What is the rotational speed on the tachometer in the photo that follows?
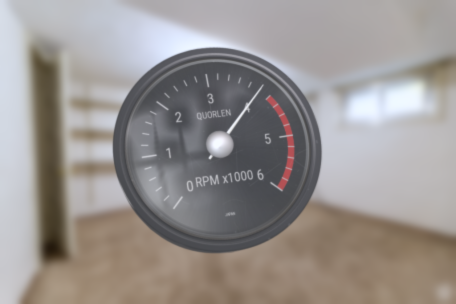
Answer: 4000 rpm
